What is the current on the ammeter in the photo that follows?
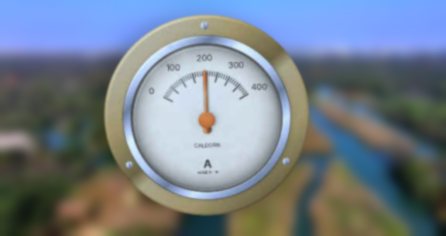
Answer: 200 A
